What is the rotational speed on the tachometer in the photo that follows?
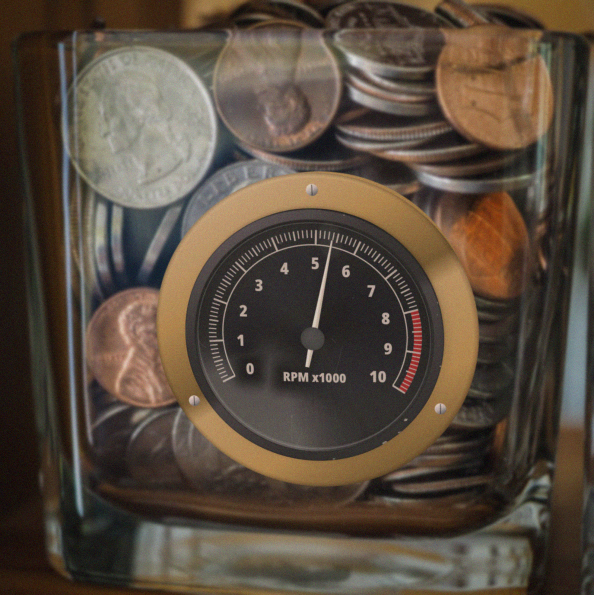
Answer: 5400 rpm
